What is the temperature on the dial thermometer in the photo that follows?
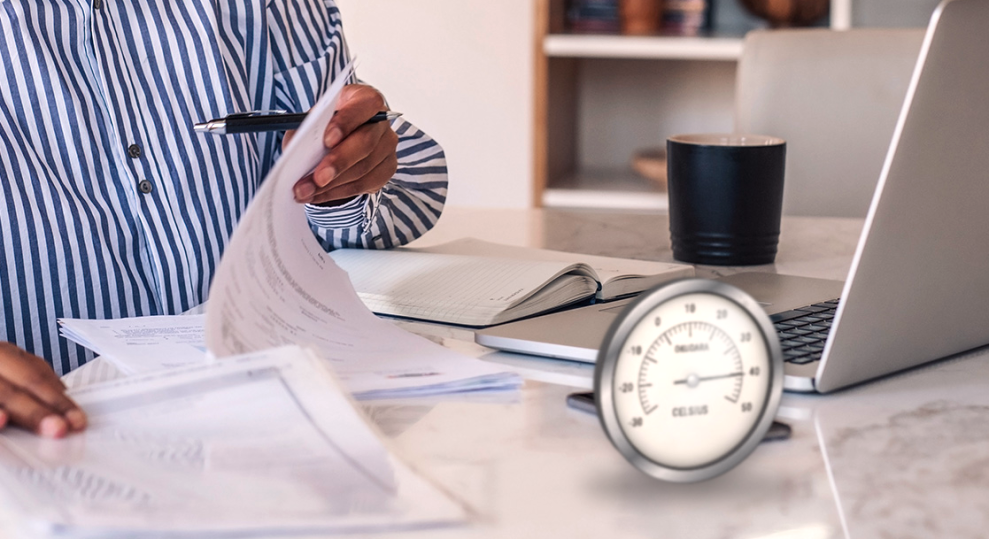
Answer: 40 °C
